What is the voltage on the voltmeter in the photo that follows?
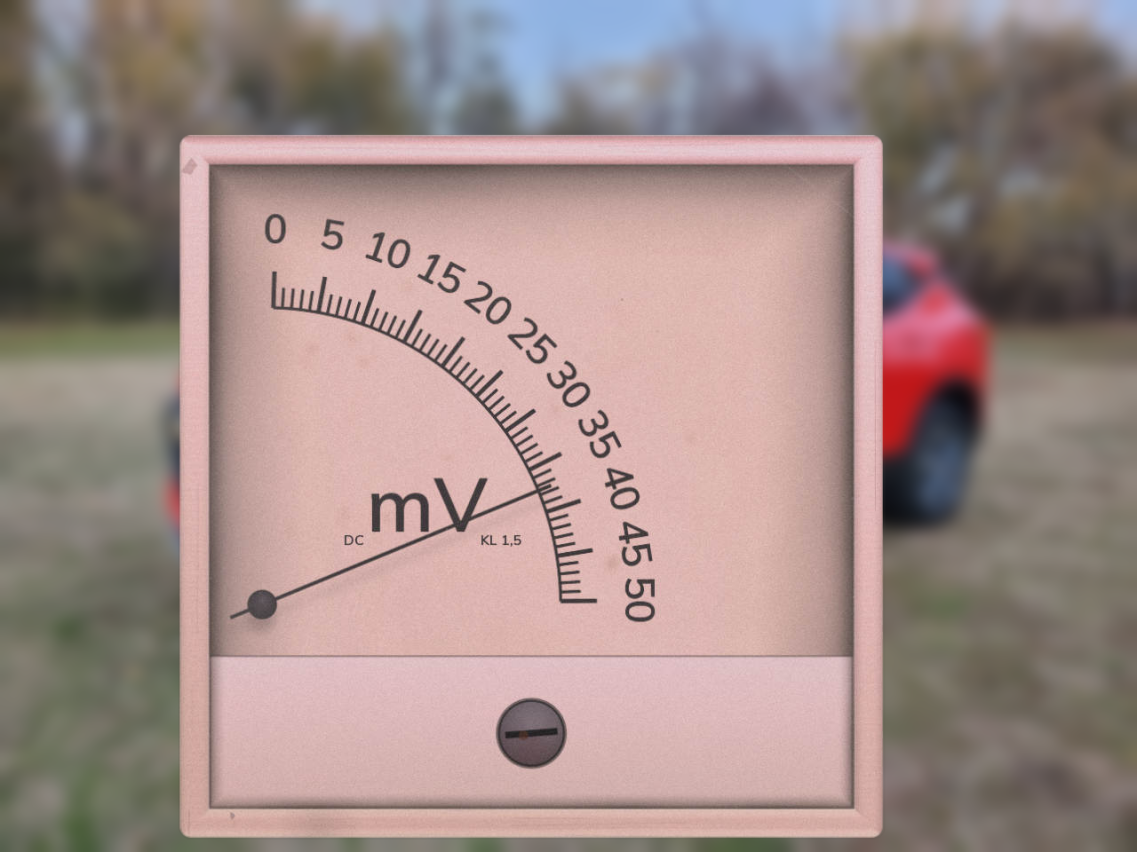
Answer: 37.5 mV
